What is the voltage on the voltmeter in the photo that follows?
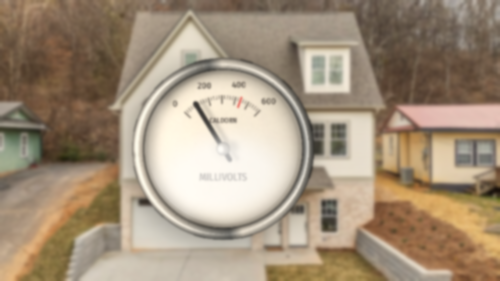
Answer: 100 mV
